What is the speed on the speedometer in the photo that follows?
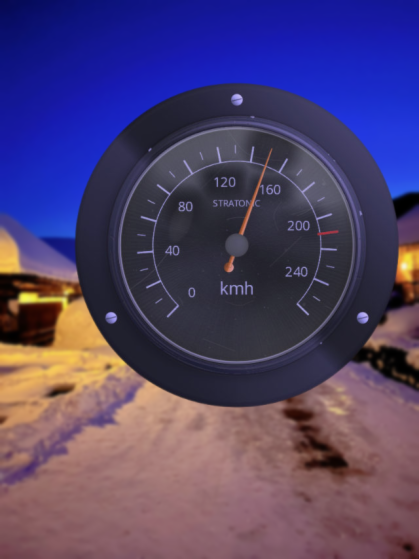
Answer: 150 km/h
